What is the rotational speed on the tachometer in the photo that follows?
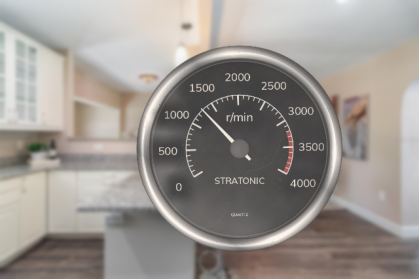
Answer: 1300 rpm
